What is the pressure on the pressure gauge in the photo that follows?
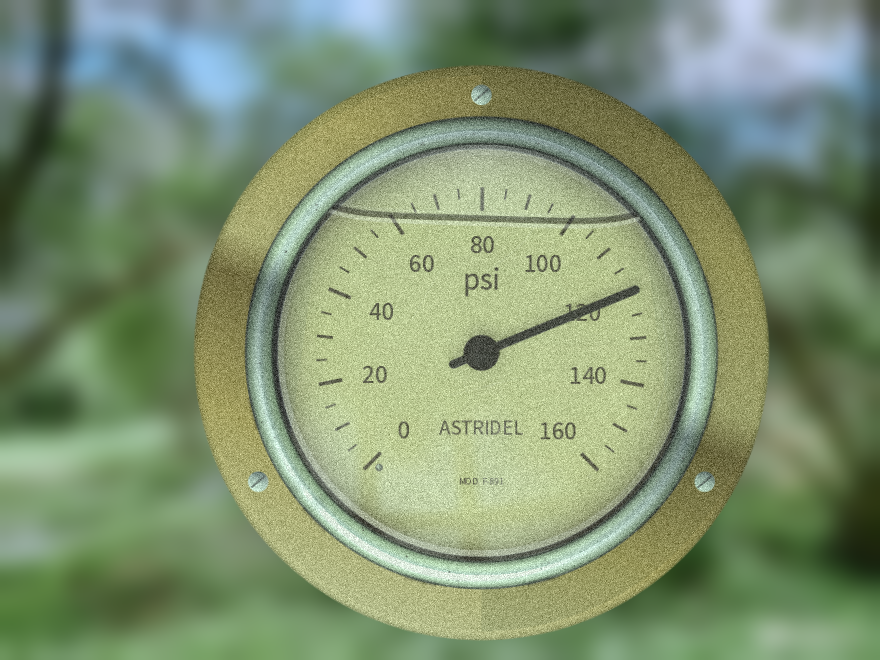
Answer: 120 psi
